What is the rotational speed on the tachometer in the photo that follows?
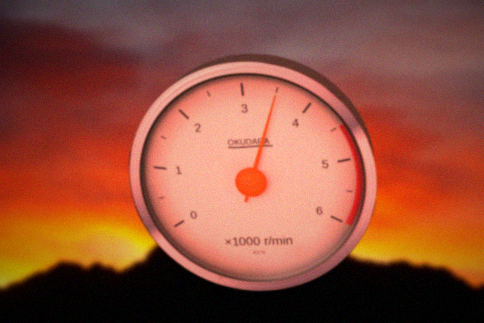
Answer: 3500 rpm
